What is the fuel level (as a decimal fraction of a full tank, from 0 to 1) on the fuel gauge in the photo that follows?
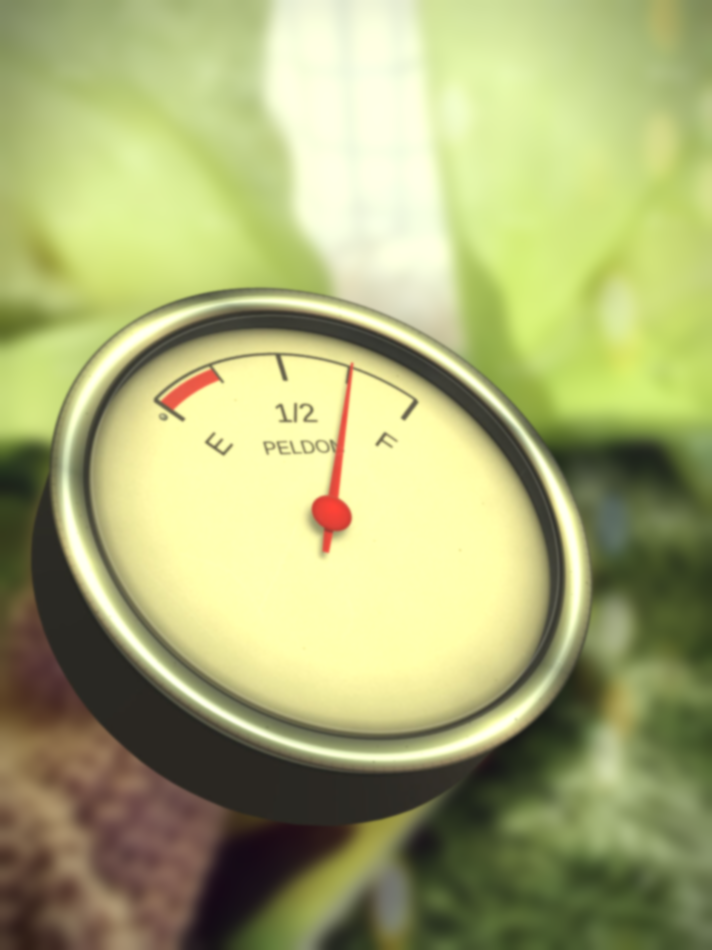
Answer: 0.75
